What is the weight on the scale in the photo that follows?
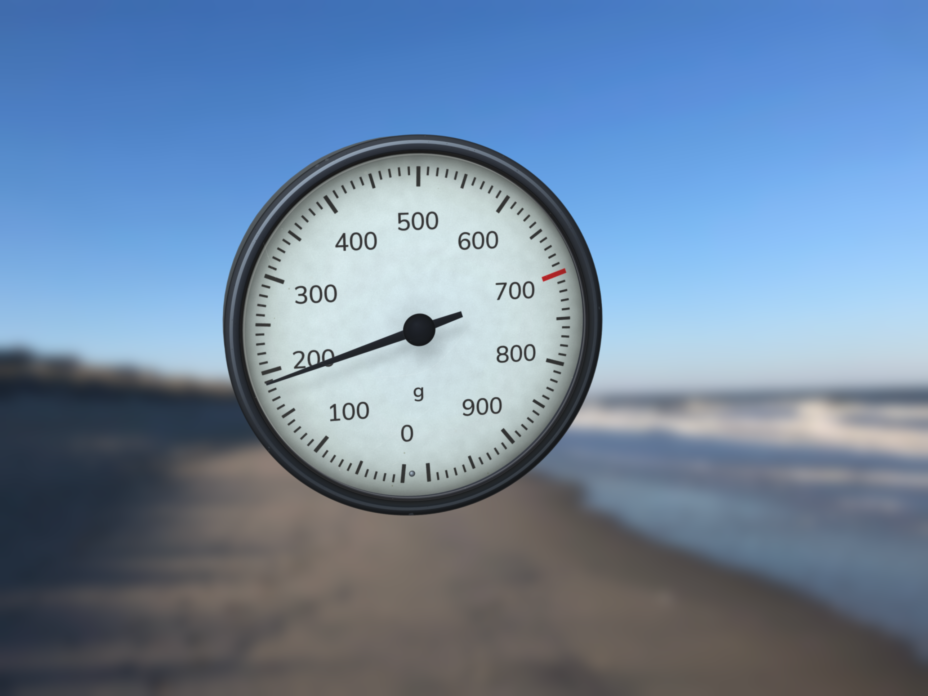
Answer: 190 g
